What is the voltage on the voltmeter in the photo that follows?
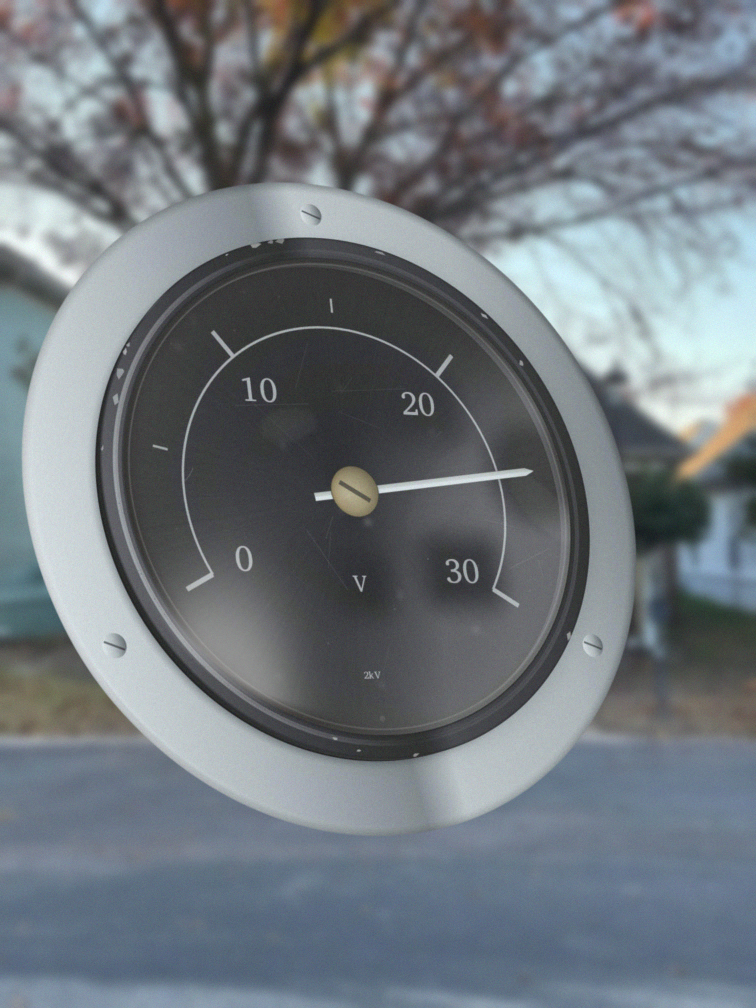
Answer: 25 V
